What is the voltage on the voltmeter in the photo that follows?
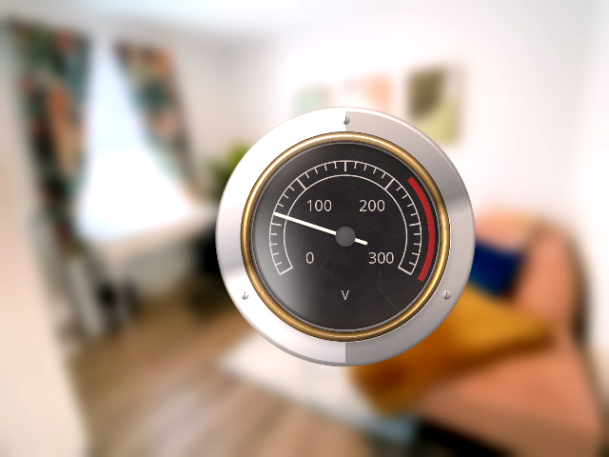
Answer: 60 V
